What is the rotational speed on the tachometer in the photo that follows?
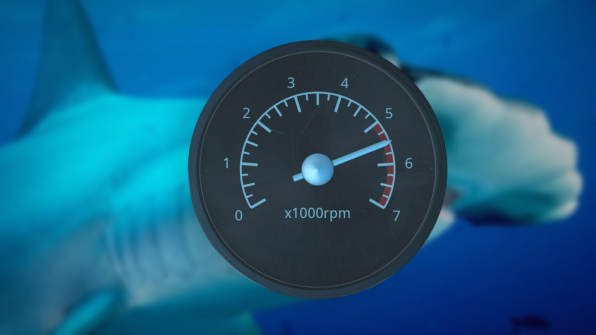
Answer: 5500 rpm
